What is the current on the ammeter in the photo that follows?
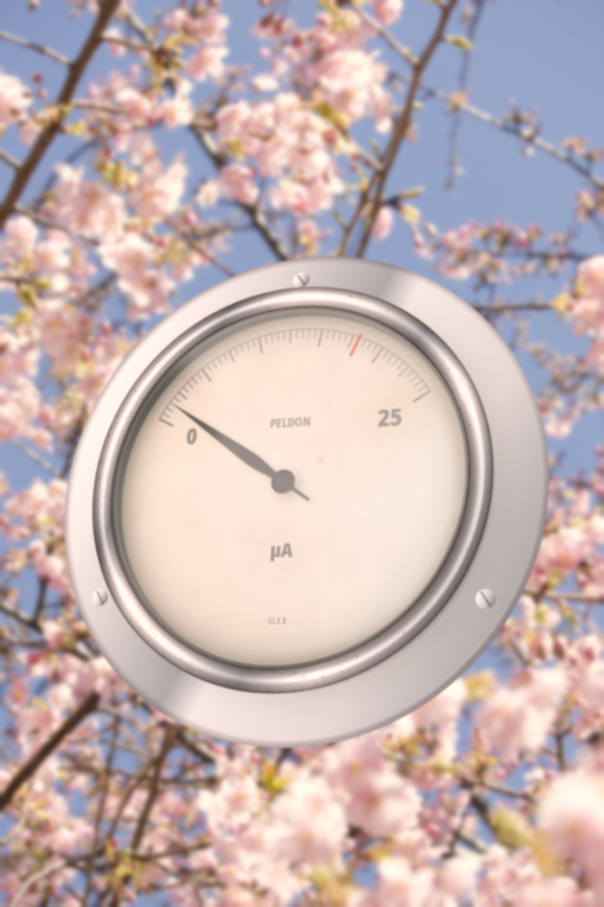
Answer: 1.5 µA
